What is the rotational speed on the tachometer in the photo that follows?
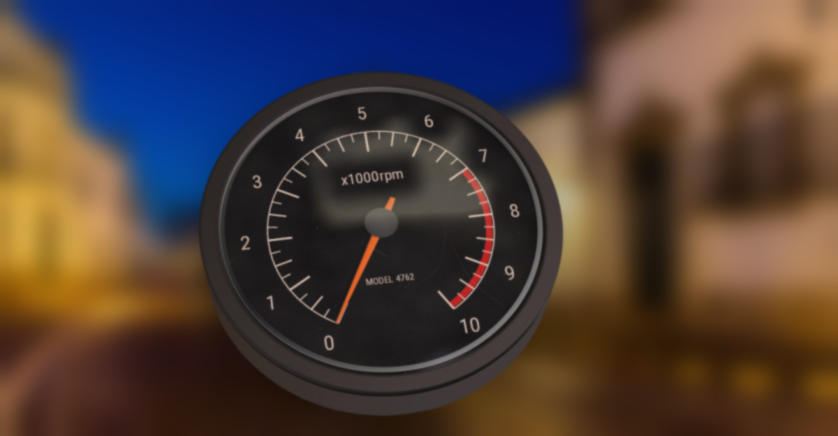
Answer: 0 rpm
